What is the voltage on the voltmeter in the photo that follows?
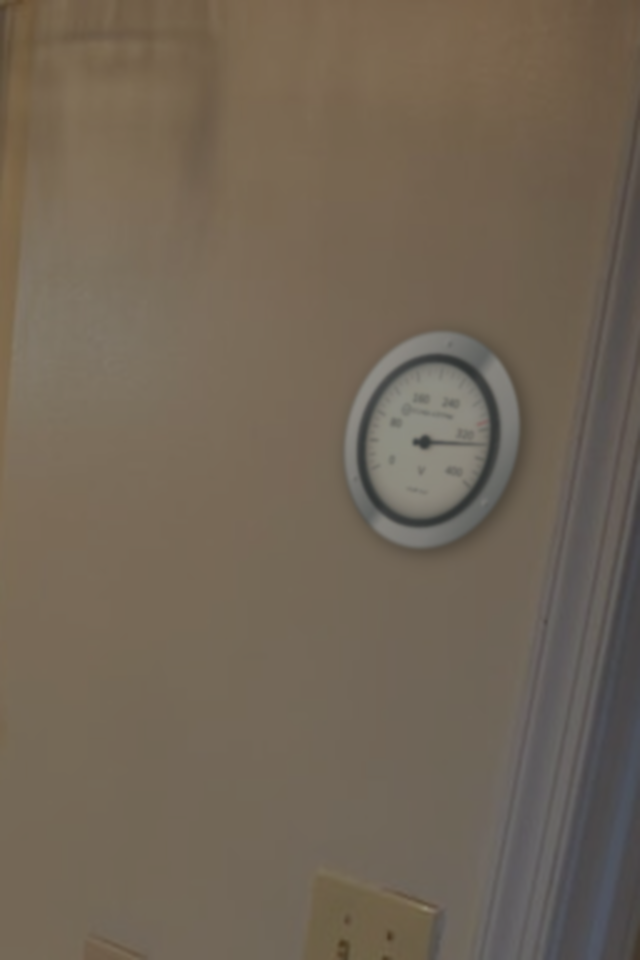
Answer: 340 V
